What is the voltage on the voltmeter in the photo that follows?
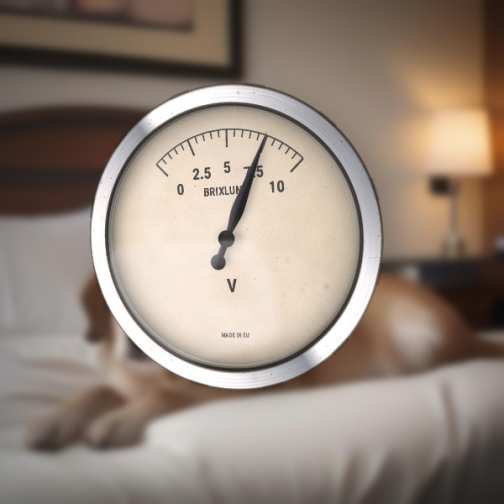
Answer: 7.5 V
